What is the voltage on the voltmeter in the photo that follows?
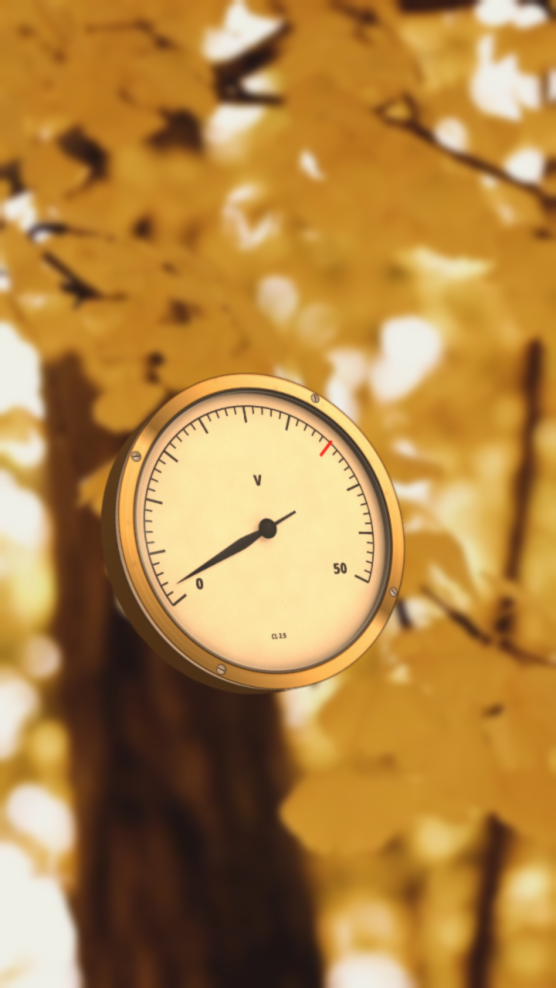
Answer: 1.5 V
